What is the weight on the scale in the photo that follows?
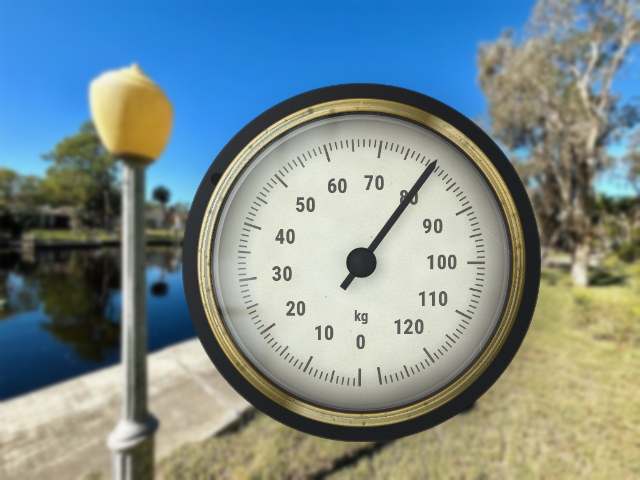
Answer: 80 kg
